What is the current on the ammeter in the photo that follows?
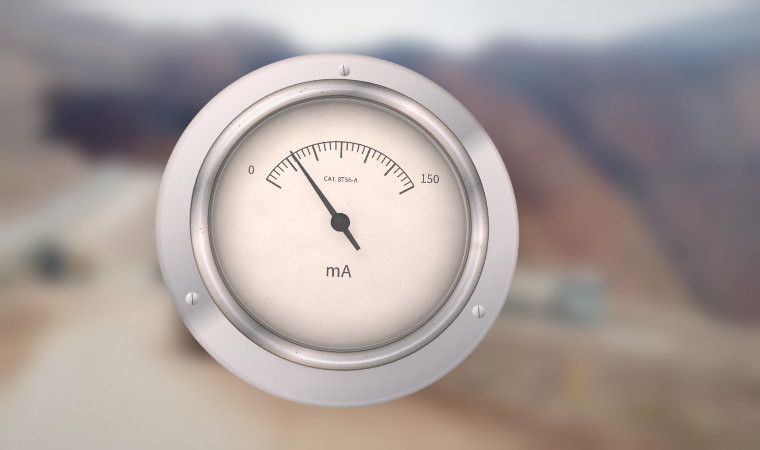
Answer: 30 mA
